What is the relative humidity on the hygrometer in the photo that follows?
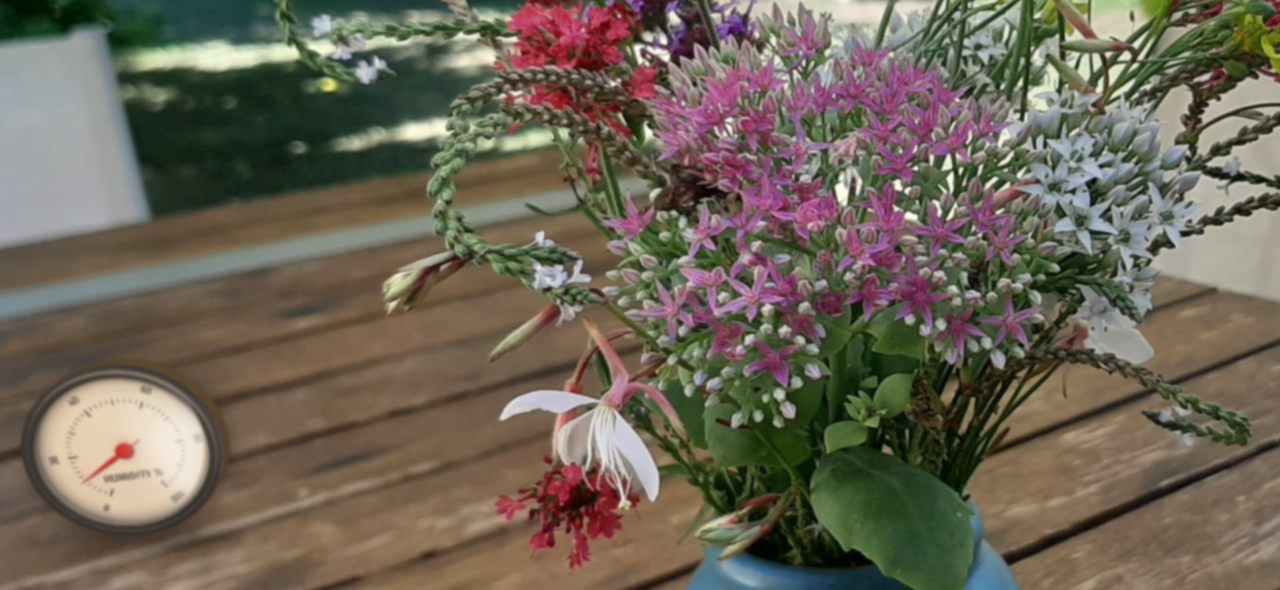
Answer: 10 %
